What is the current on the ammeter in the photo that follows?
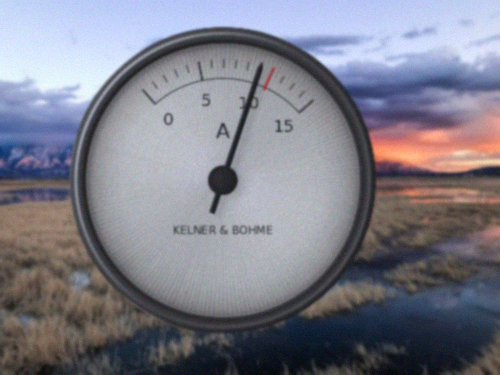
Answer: 10 A
